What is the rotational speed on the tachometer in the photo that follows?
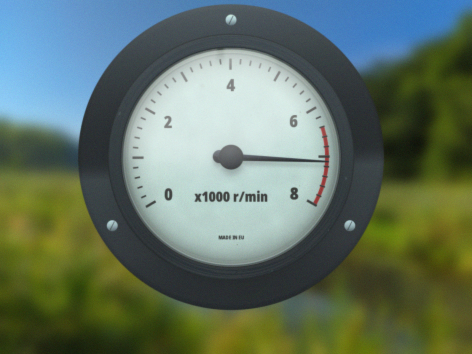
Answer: 7100 rpm
